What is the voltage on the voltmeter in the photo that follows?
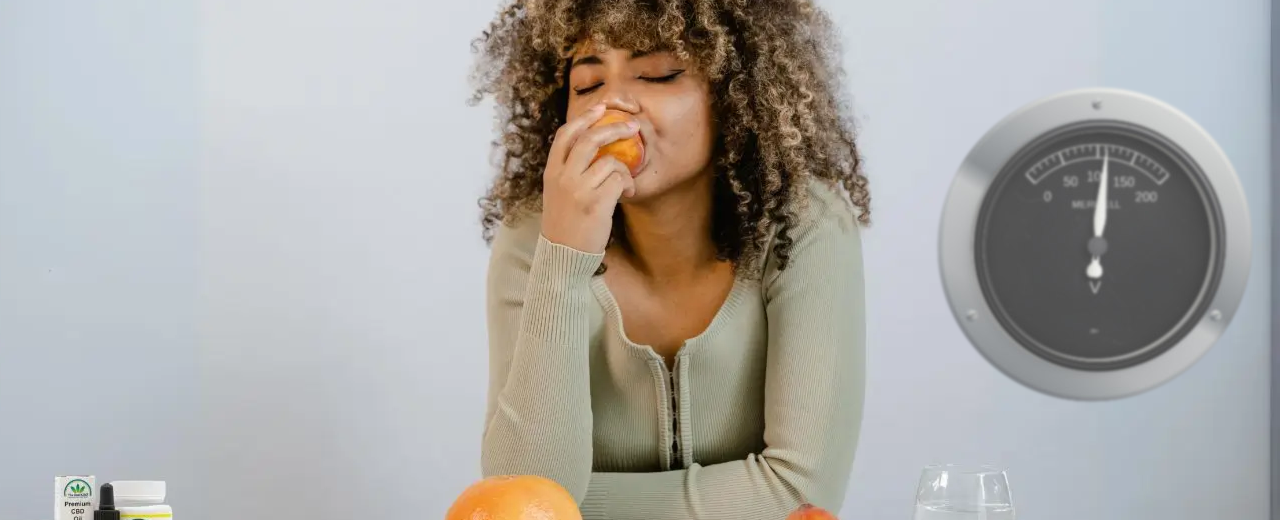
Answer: 110 V
